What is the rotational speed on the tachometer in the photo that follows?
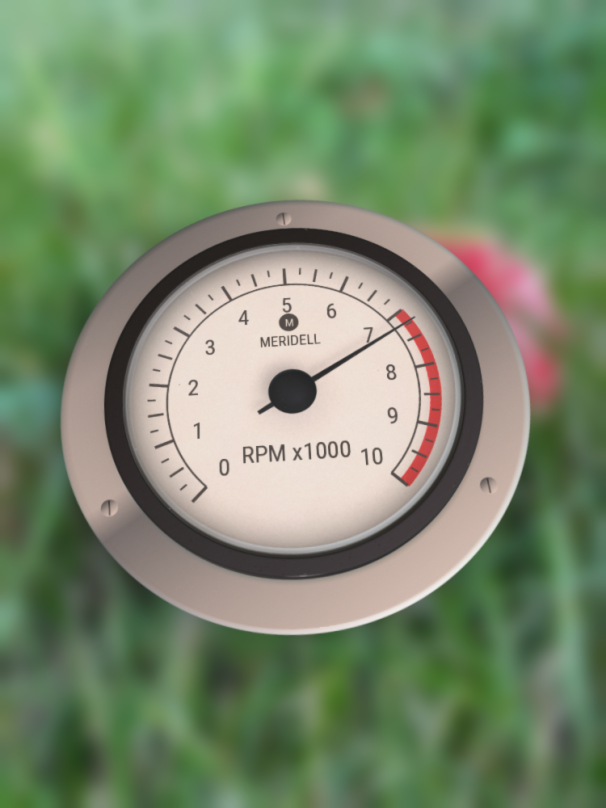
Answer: 7250 rpm
